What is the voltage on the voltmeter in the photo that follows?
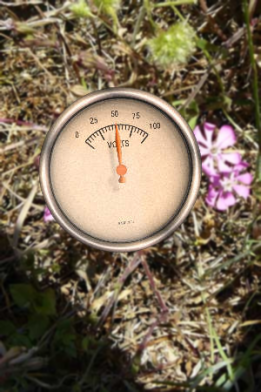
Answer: 50 V
